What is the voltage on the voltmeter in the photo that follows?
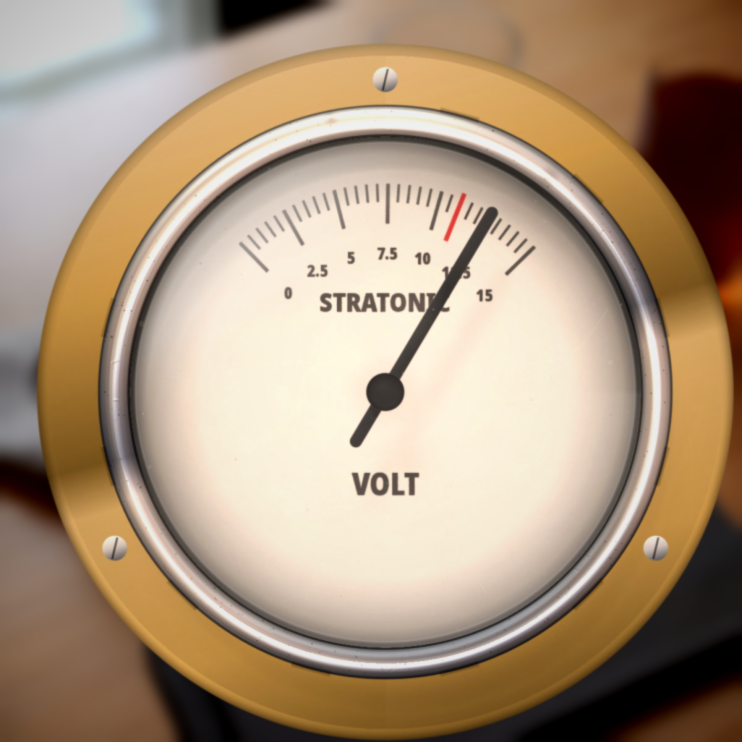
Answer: 12.5 V
